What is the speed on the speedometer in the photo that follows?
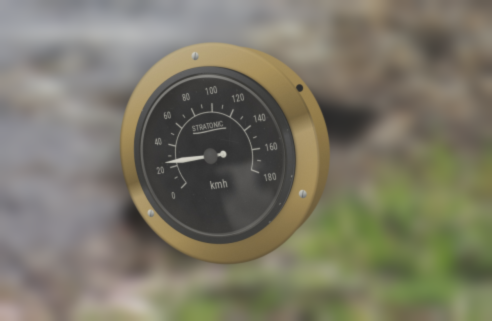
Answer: 25 km/h
